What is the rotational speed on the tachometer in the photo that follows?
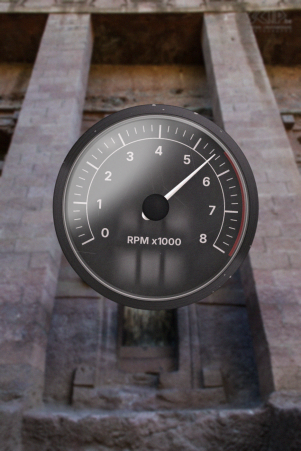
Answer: 5500 rpm
